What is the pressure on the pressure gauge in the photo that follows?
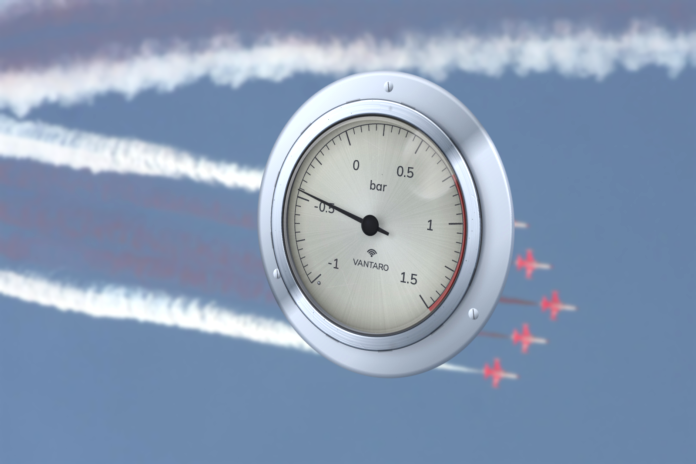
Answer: -0.45 bar
